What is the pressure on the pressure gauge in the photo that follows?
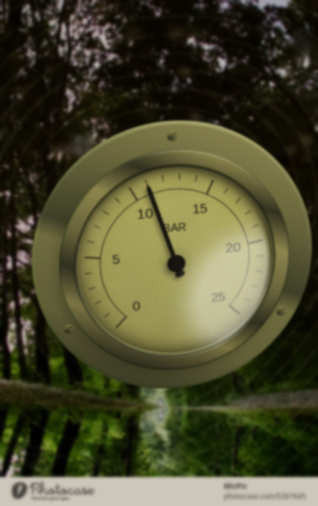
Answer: 11 bar
